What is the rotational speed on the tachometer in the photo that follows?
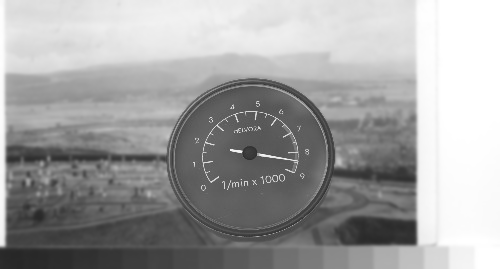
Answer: 8500 rpm
